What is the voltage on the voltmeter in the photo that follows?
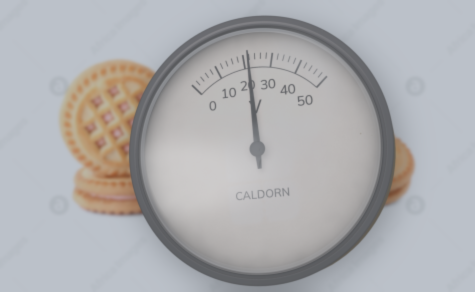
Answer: 22 V
